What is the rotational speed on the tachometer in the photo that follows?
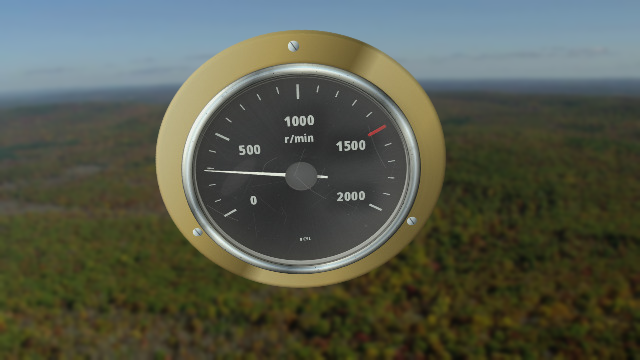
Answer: 300 rpm
